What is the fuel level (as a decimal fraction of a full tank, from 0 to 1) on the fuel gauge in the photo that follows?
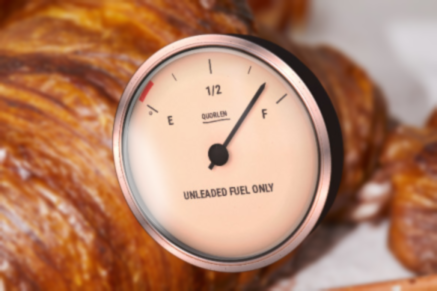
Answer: 0.875
